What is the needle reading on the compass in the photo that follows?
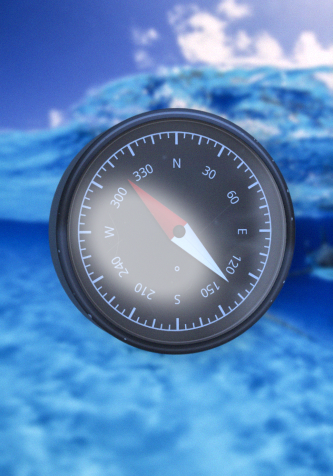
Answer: 315 °
